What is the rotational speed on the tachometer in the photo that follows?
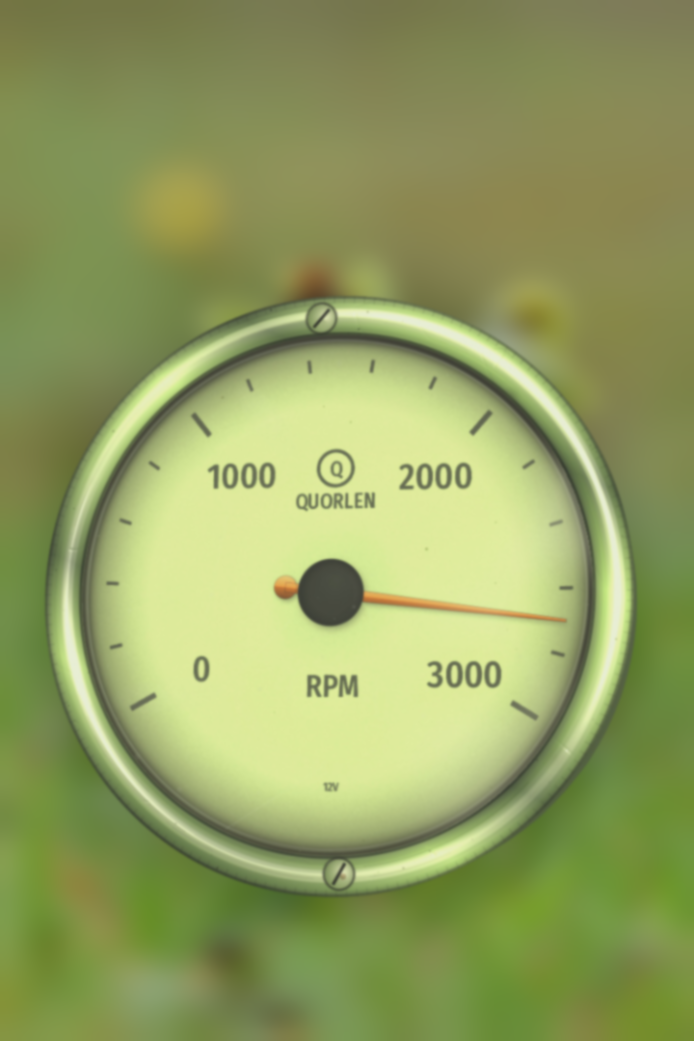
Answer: 2700 rpm
